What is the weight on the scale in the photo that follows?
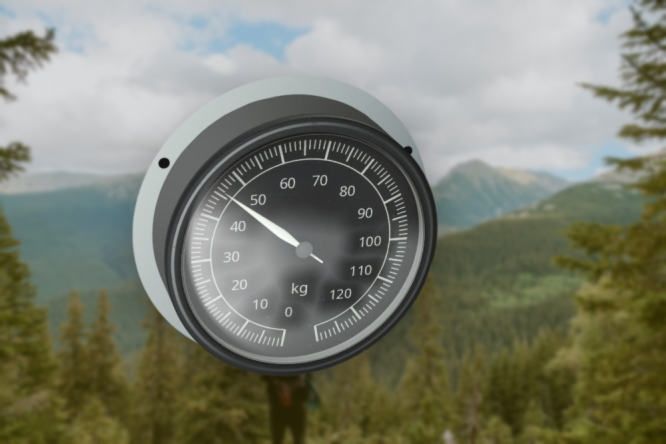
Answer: 46 kg
